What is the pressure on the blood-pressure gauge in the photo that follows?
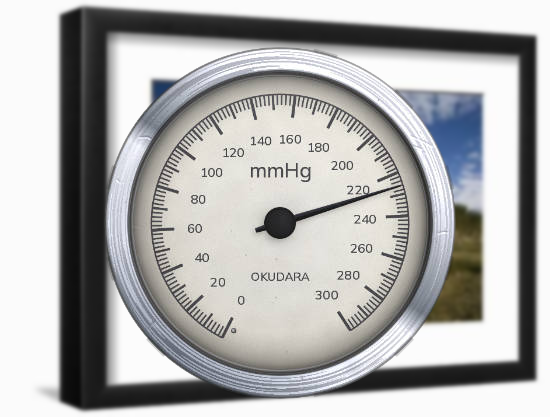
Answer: 226 mmHg
